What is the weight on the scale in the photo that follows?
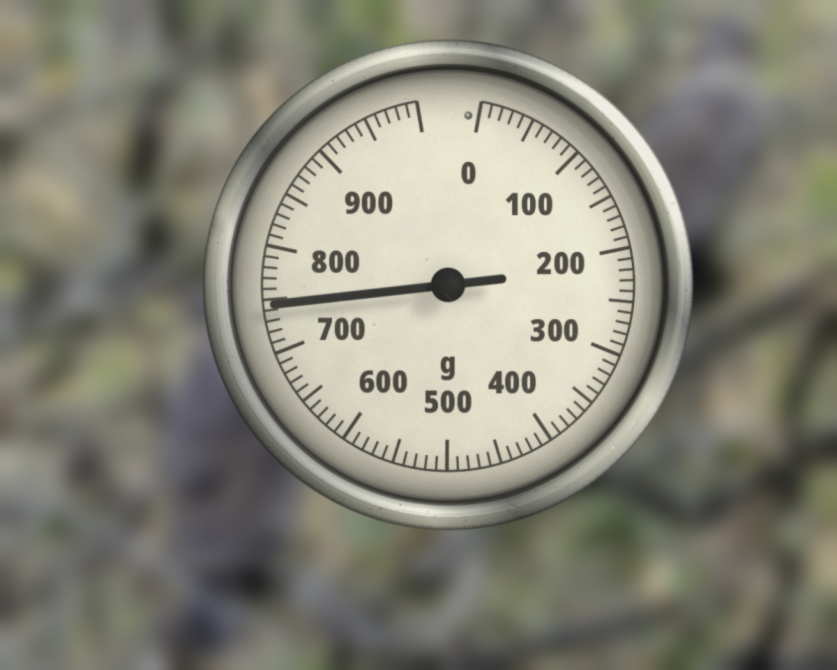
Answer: 745 g
